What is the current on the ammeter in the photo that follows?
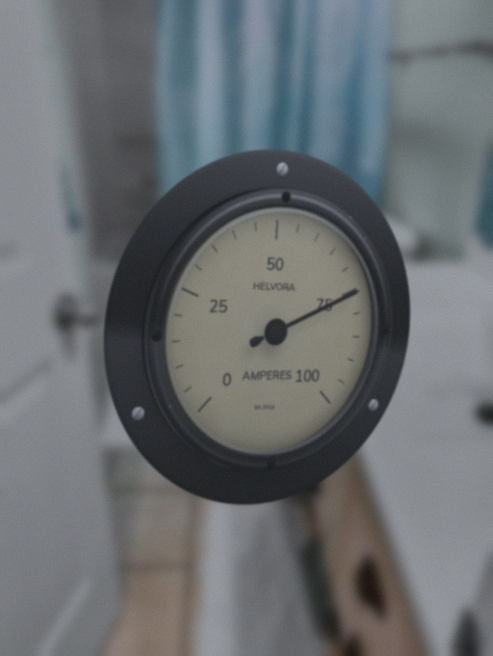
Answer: 75 A
